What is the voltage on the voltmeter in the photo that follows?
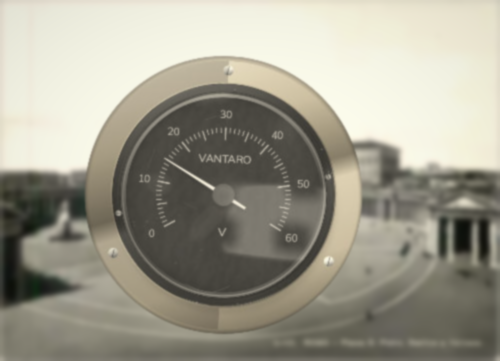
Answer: 15 V
